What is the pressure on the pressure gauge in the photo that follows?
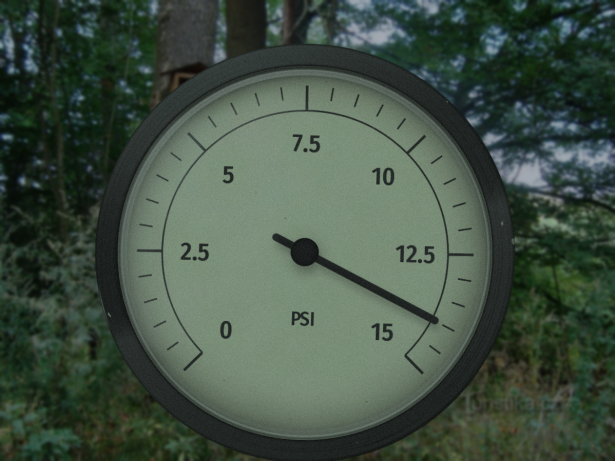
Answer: 14 psi
